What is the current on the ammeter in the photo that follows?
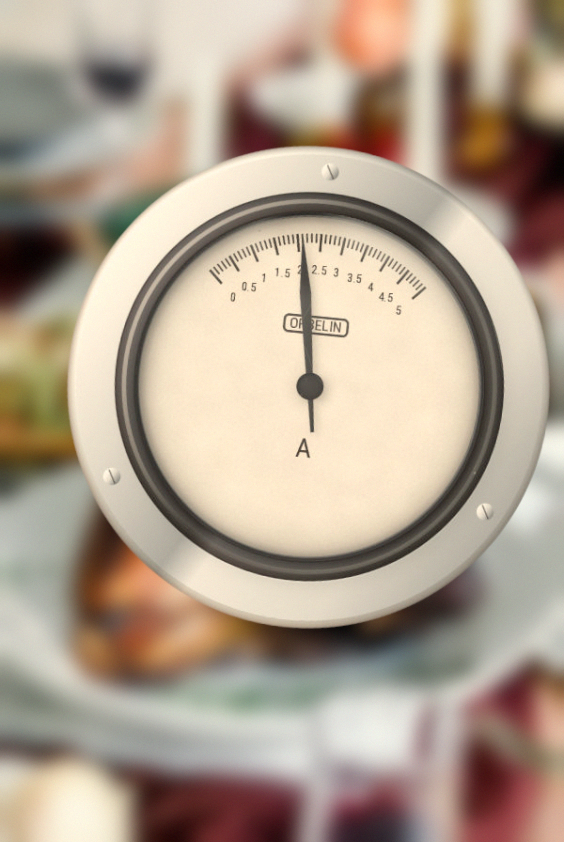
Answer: 2.1 A
